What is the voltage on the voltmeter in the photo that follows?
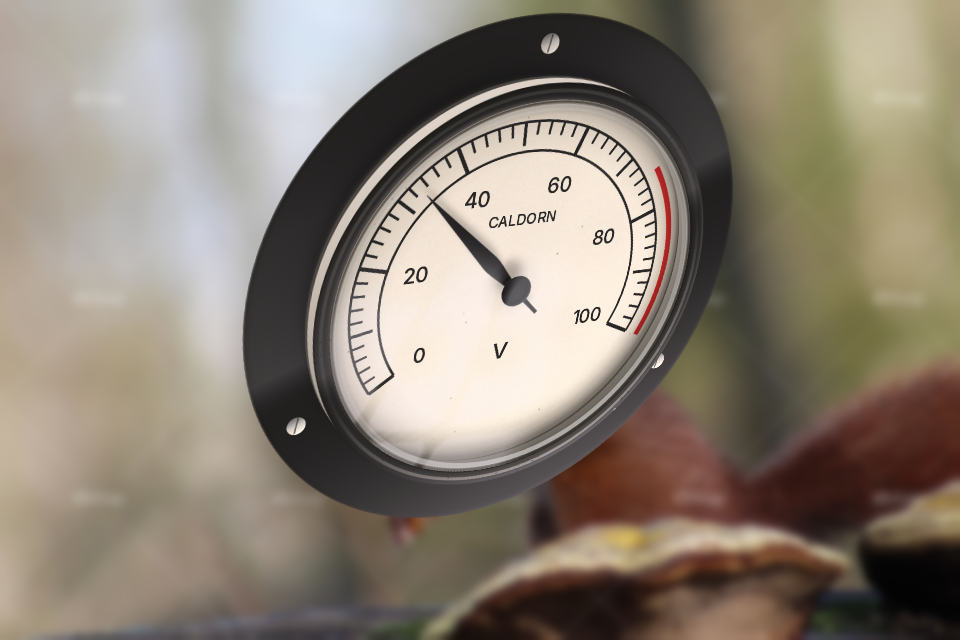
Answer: 33 V
